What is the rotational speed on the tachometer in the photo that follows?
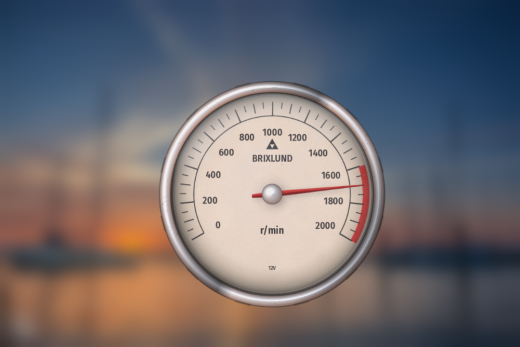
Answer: 1700 rpm
